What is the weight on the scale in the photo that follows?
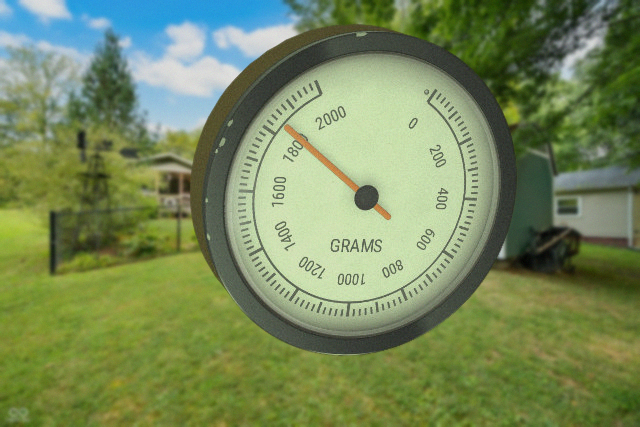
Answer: 1840 g
